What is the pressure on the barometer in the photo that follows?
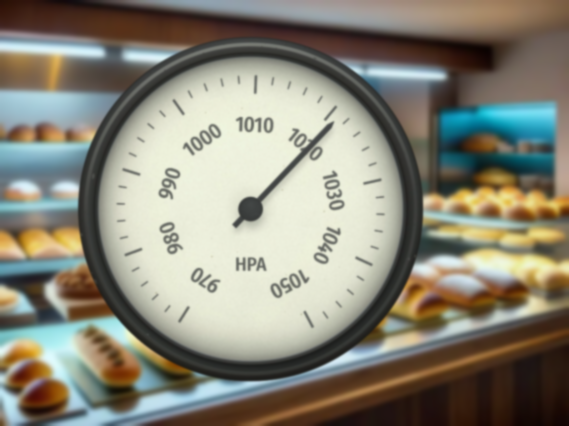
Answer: 1021 hPa
